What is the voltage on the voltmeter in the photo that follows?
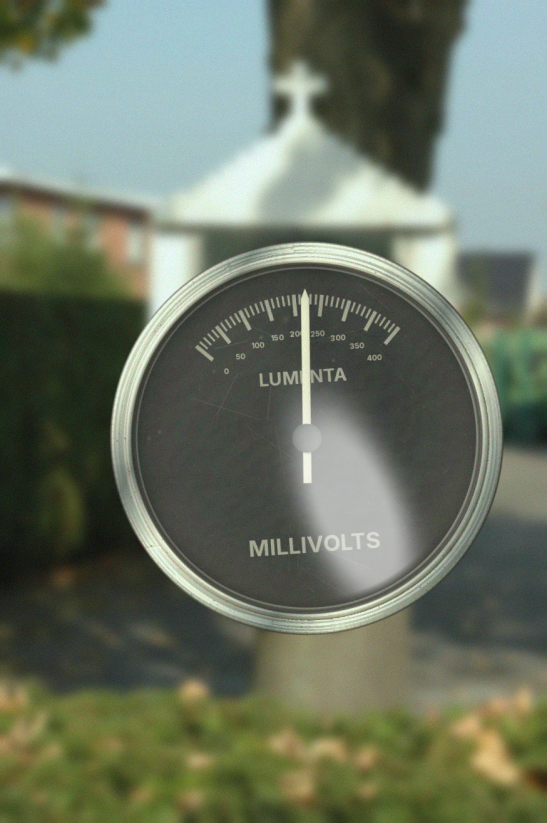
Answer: 220 mV
